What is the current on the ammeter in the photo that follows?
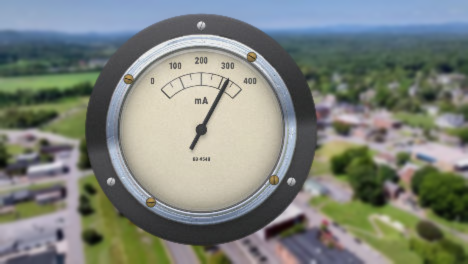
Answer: 325 mA
